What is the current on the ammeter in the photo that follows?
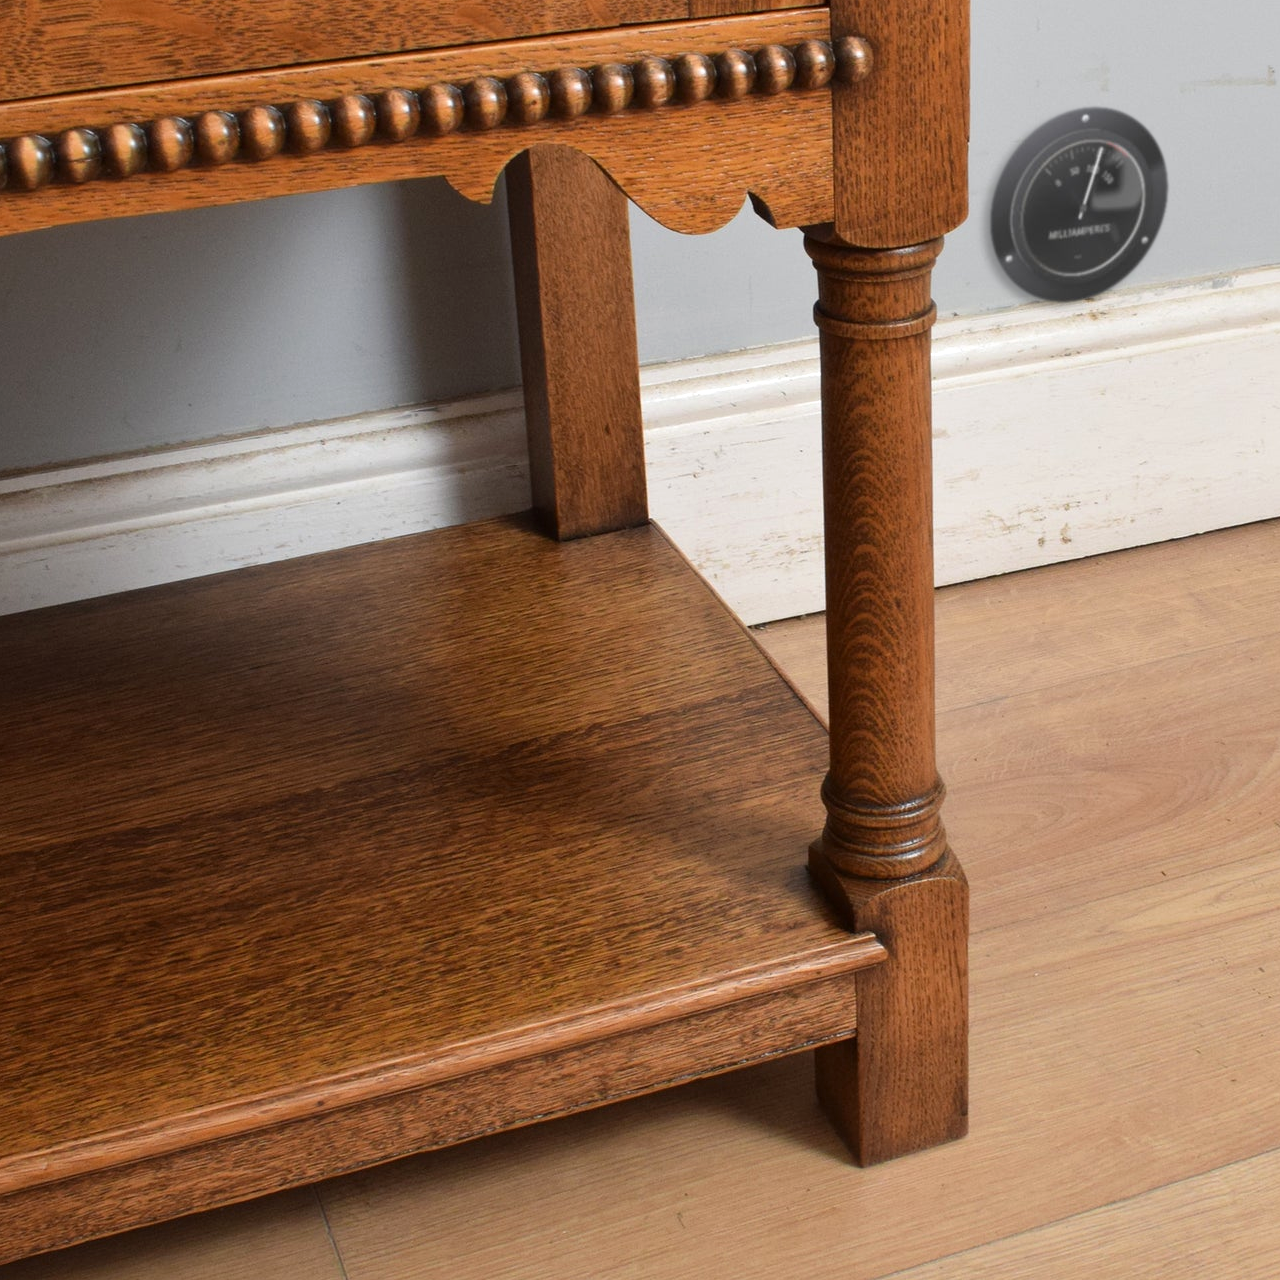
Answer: 100 mA
